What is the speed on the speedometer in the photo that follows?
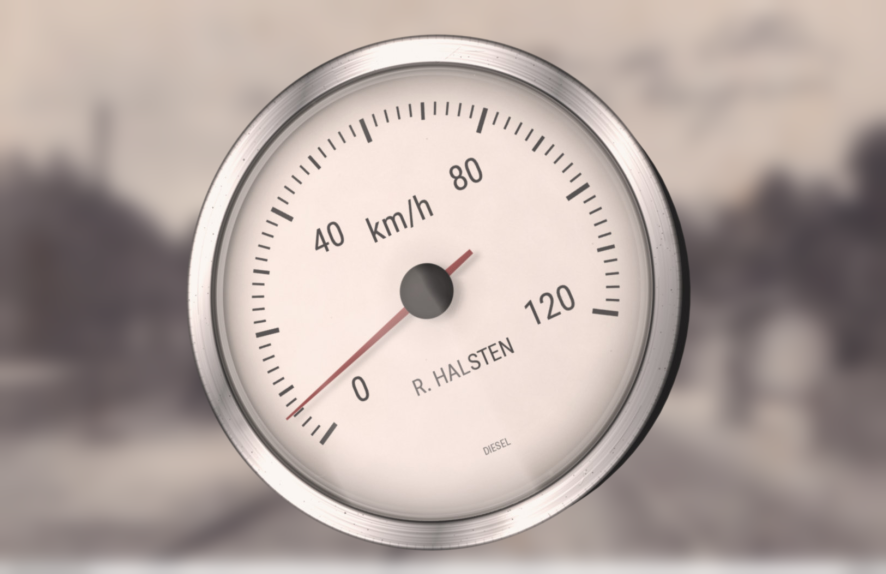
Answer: 6 km/h
